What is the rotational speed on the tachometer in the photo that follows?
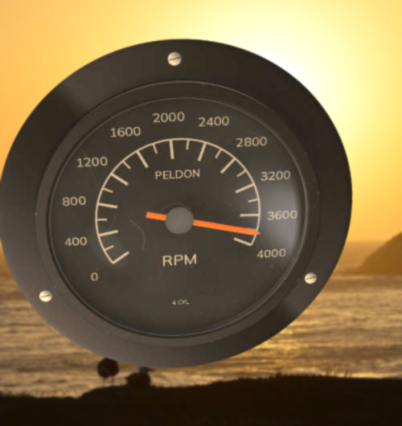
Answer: 3800 rpm
